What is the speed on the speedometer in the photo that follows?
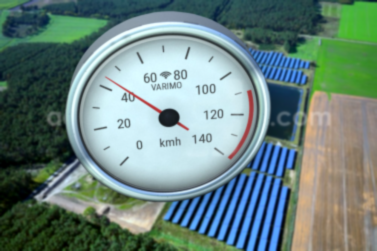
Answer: 45 km/h
